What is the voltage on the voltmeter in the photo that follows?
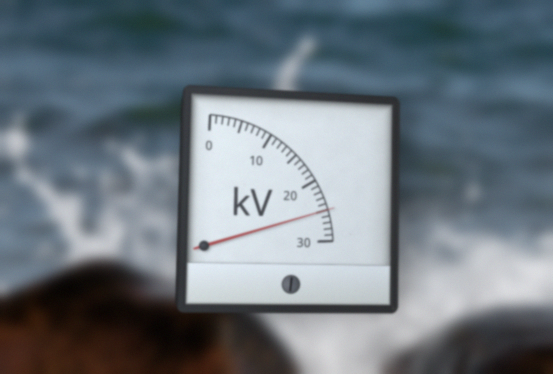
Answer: 25 kV
